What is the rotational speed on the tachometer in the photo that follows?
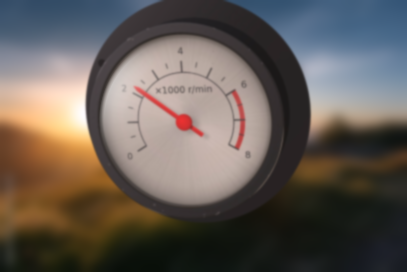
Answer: 2250 rpm
